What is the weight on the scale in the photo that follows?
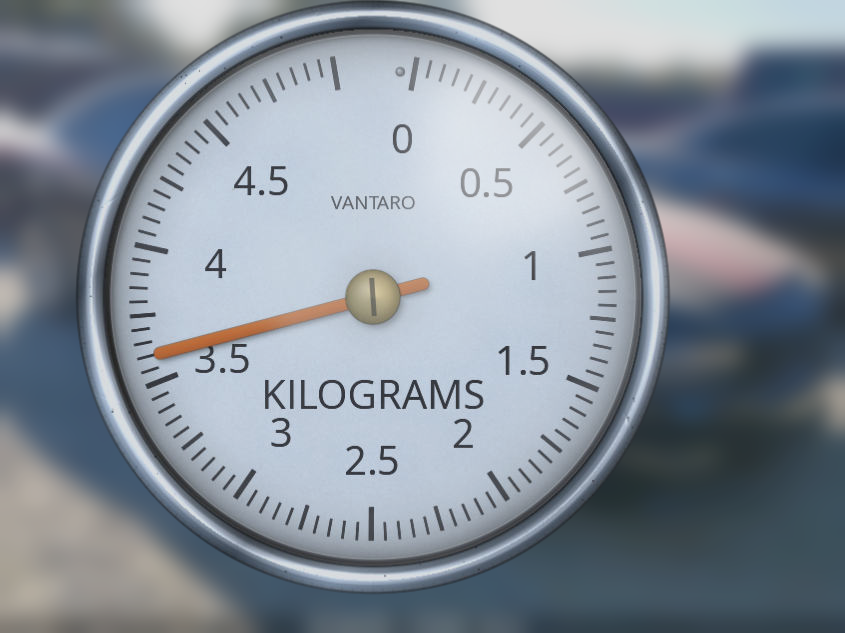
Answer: 3.6 kg
